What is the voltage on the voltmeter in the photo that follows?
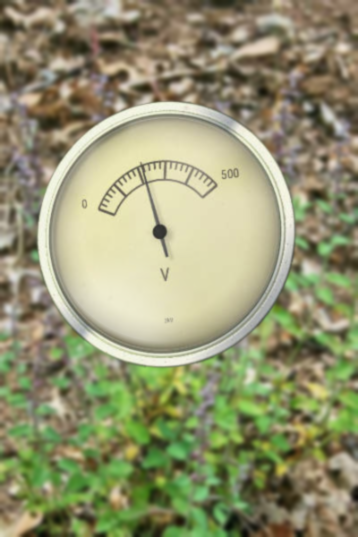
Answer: 220 V
